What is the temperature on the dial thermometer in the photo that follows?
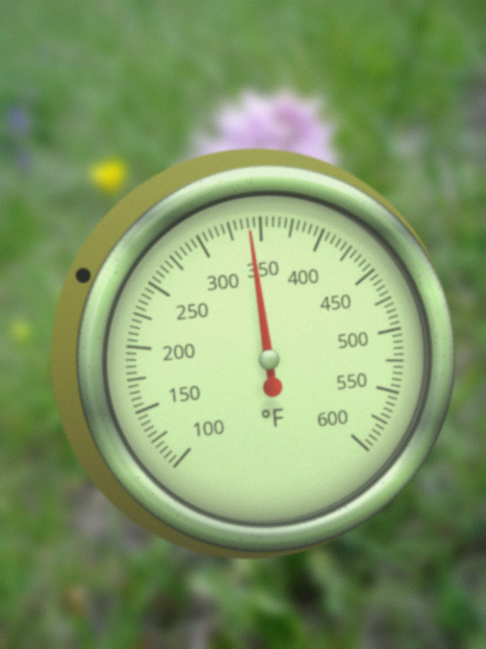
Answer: 340 °F
